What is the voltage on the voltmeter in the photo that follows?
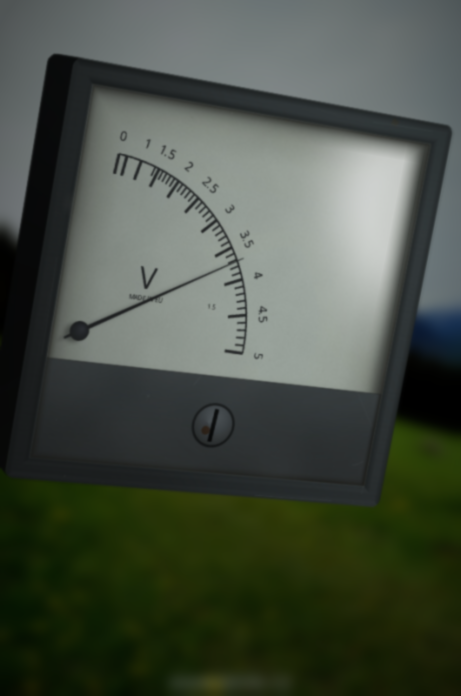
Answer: 3.7 V
